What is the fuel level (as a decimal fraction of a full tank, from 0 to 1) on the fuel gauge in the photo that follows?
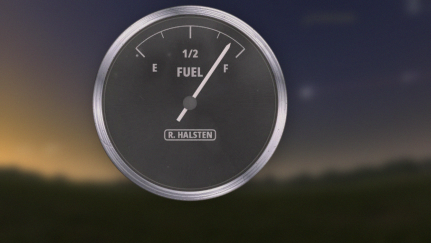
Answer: 0.875
